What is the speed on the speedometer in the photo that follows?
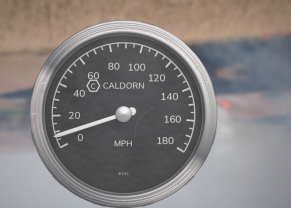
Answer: 7.5 mph
